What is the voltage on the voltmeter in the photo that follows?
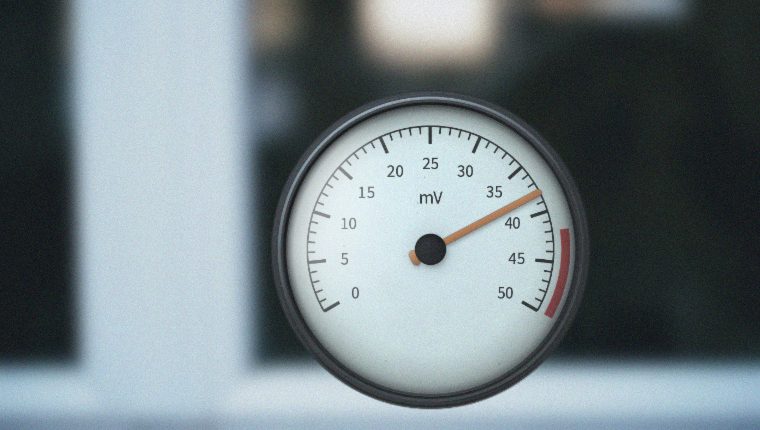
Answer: 38 mV
